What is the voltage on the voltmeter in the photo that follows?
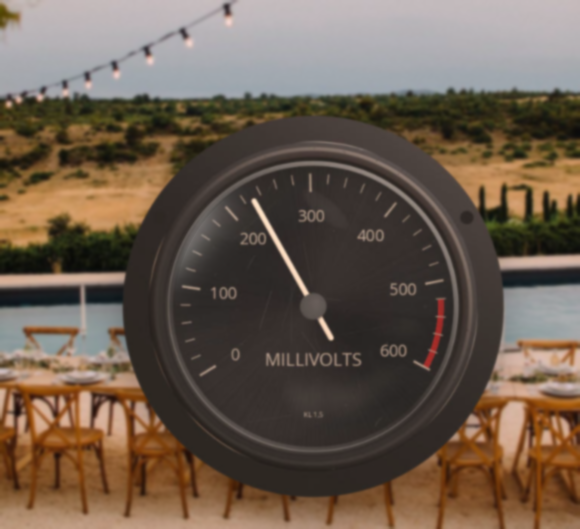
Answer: 230 mV
